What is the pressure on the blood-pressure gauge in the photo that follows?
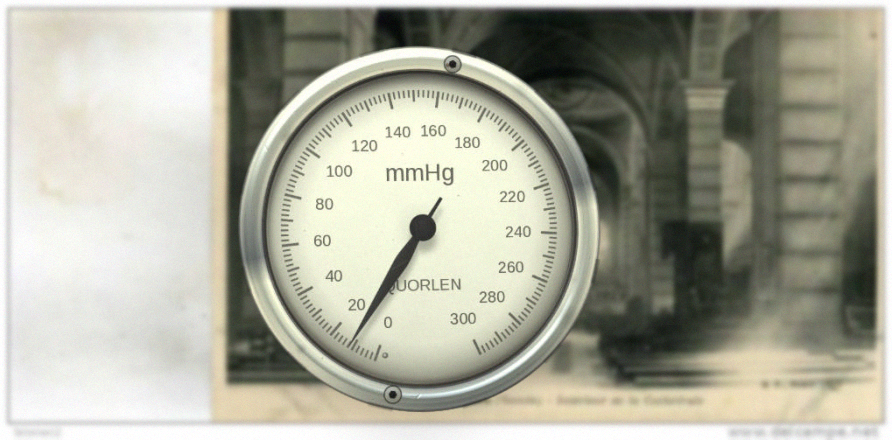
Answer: 12 mmHg
